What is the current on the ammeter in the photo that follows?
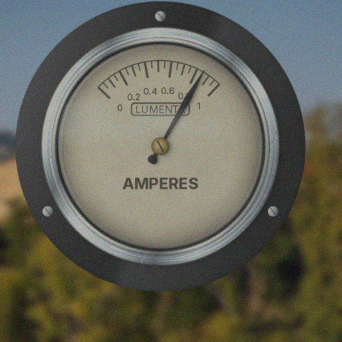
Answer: 0.85 A
